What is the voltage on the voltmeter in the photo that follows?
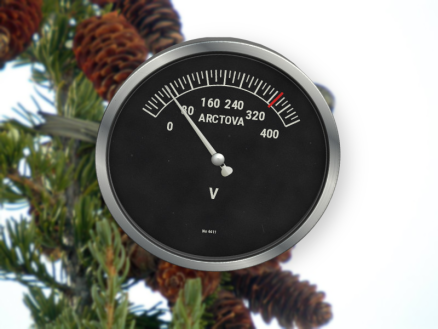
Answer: 70 V
